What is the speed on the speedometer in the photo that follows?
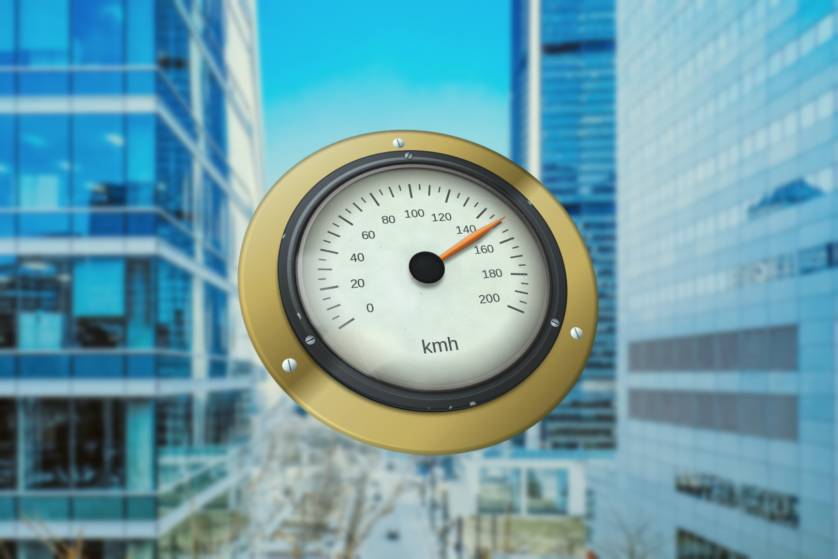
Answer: 150 km/h
